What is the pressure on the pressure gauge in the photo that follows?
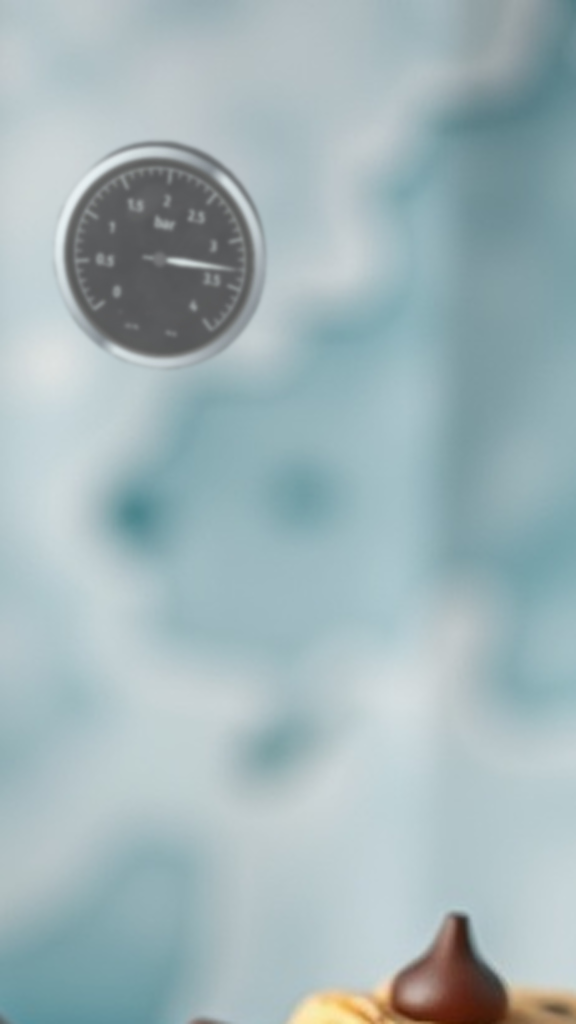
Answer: 3.3 bar
